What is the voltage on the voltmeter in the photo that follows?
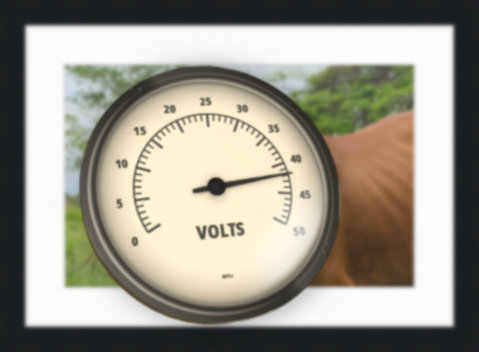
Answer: 42 V
